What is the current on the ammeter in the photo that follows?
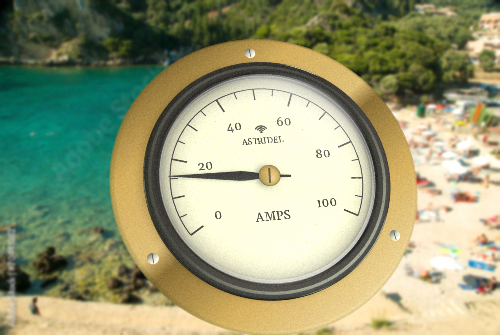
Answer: 15 A
